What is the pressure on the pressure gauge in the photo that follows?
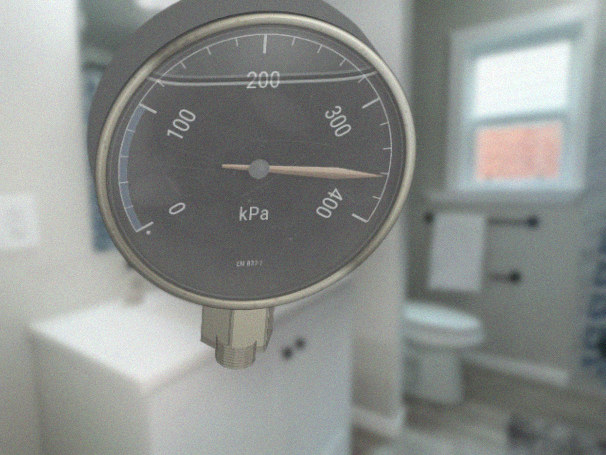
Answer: 360 kPa
